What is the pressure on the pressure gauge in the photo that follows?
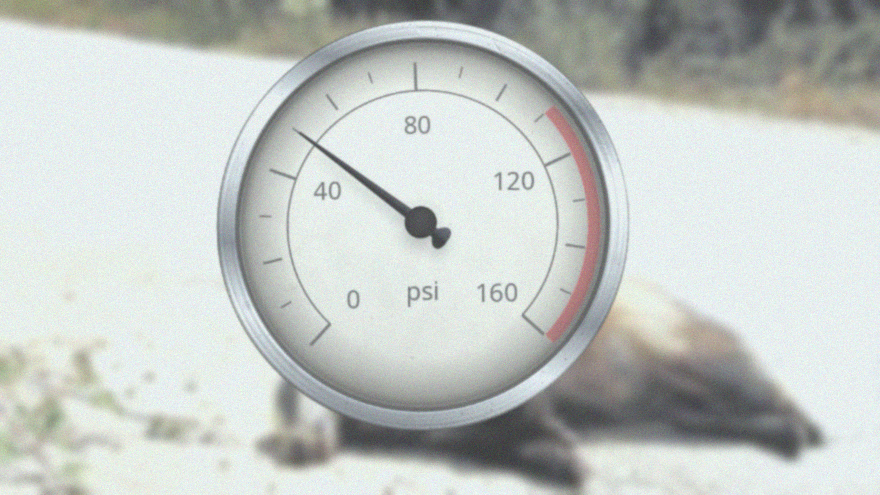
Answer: 50 psi
